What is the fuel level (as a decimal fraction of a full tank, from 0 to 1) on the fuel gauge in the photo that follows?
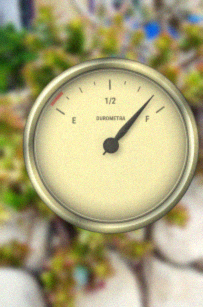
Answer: 0.875
